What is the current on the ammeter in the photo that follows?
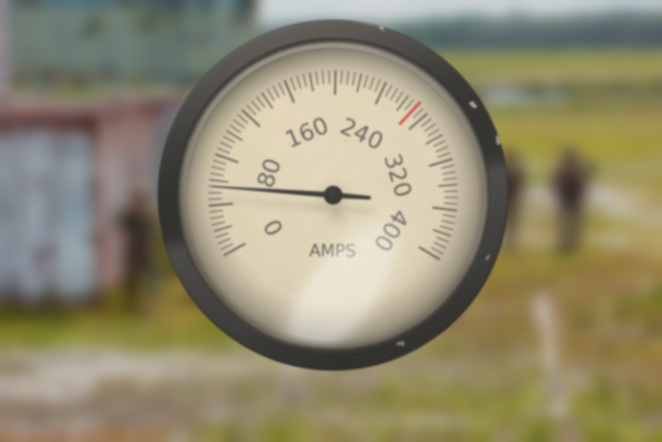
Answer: 55 A
